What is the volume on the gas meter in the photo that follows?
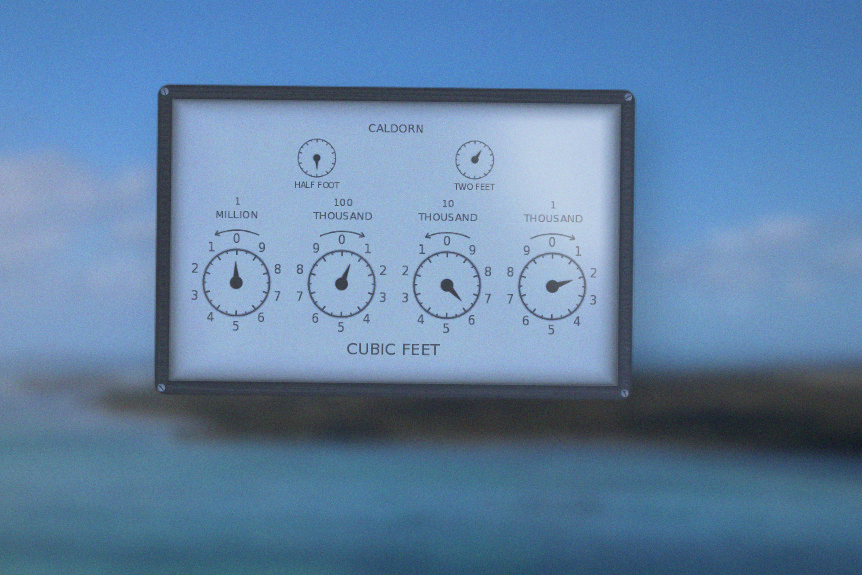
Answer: 6200 ft³
